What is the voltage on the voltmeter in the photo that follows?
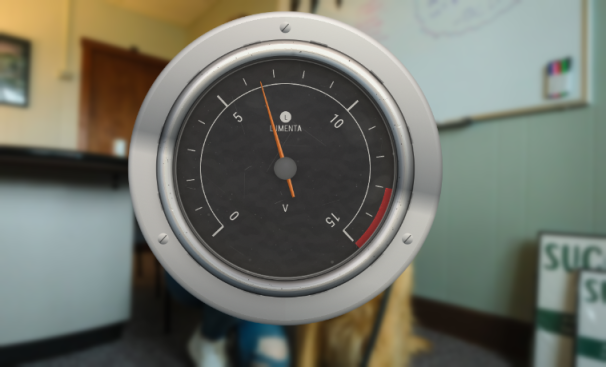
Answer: 6.5 V
